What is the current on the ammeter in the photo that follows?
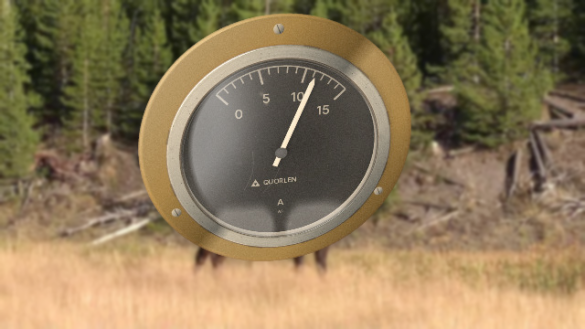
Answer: 11 A
